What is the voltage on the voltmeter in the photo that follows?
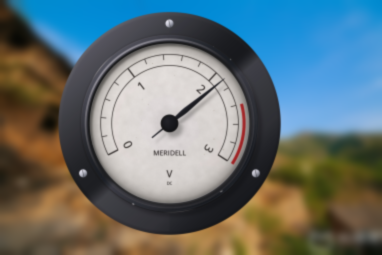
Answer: 2.1 V
